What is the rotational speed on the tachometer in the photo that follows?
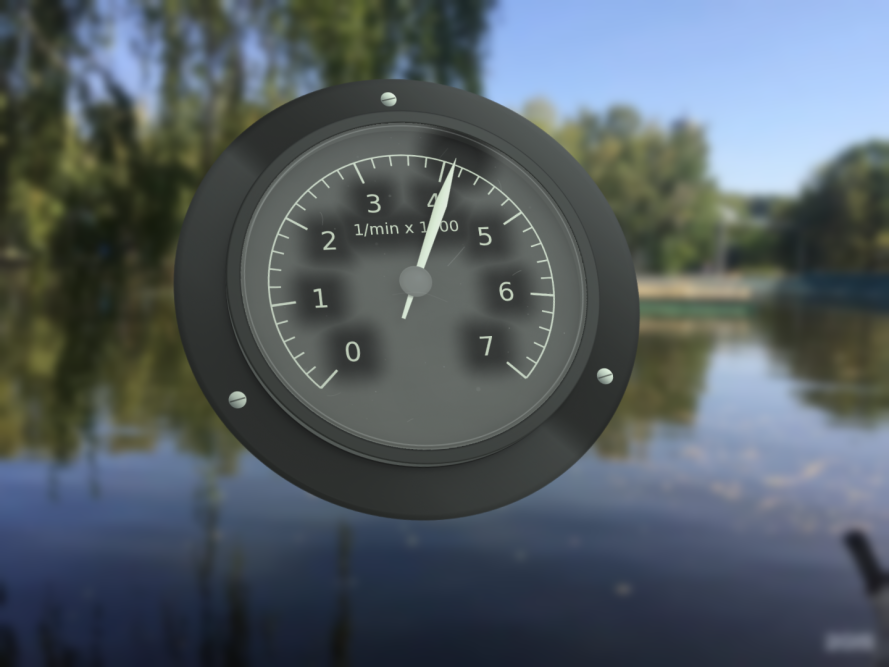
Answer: 4100 rpm
